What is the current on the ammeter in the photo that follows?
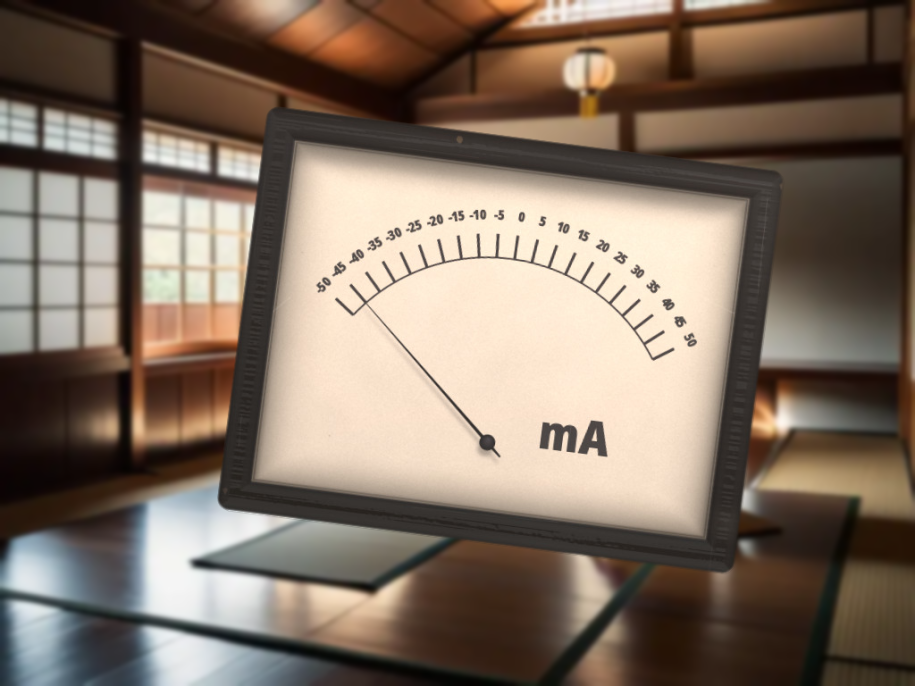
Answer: -45 mA
